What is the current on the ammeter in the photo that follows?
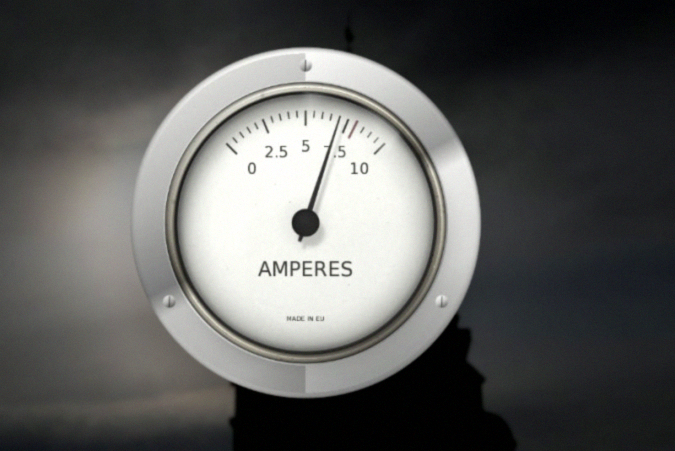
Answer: 7 A
